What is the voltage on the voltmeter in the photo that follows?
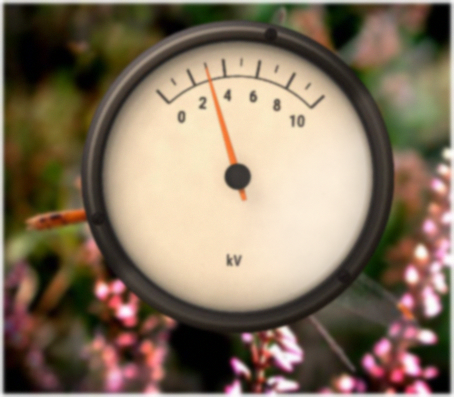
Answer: 3 kV
